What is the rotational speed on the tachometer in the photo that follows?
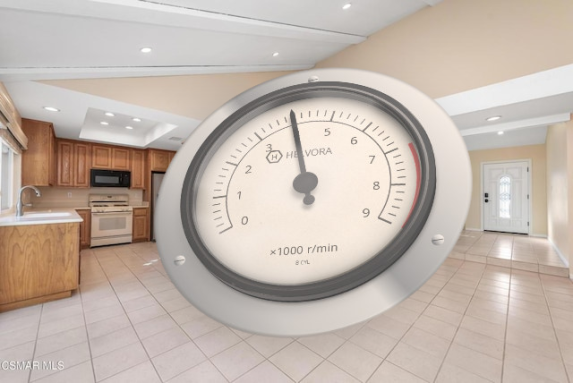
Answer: 4000 rpm
